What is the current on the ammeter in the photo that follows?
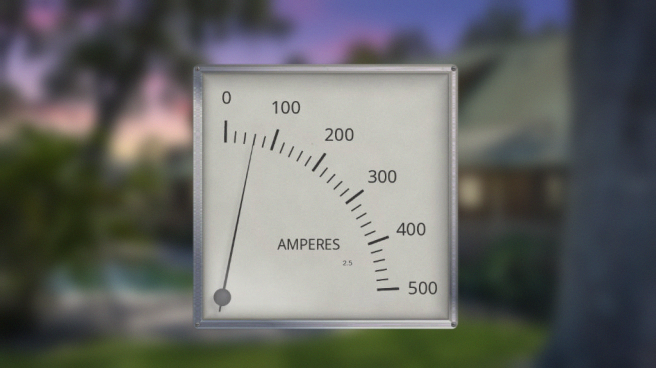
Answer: 60 A
